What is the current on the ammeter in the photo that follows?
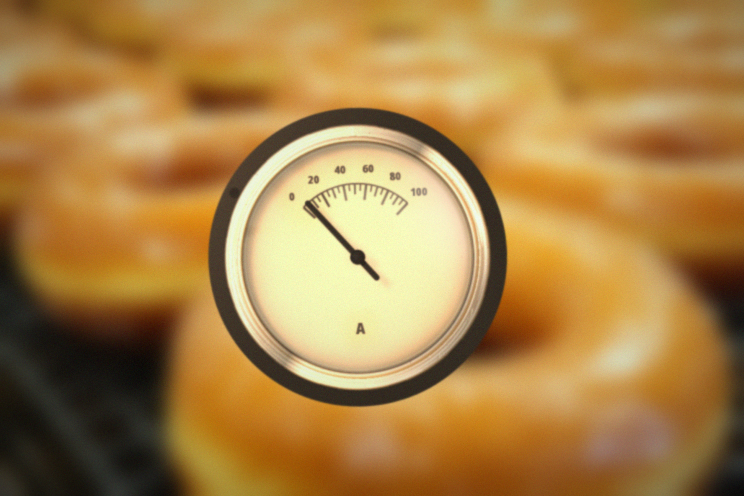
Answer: 5 A
